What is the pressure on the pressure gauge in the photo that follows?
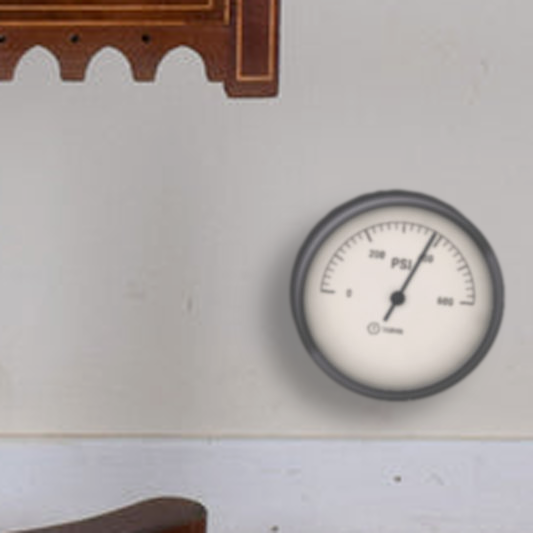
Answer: 380 psi
